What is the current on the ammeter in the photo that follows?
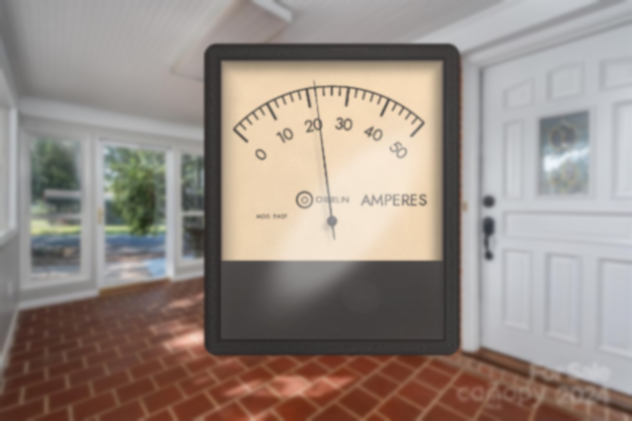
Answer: 22 A
